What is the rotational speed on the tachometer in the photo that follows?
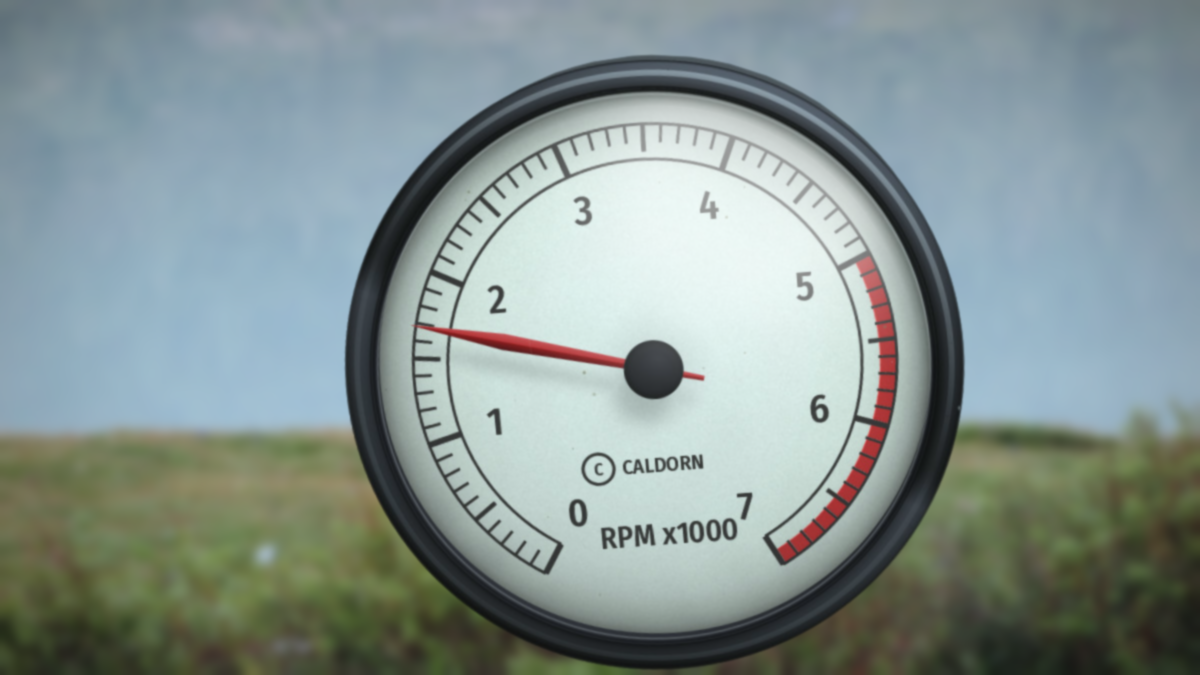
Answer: 1700 rpm
